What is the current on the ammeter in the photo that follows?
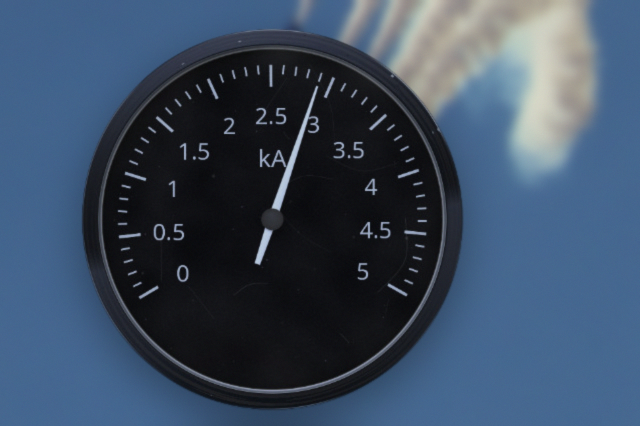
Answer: 2.9 kA
